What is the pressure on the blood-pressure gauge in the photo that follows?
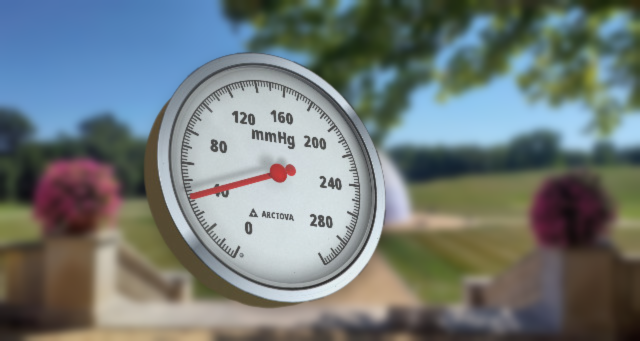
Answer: 40 mmHg
